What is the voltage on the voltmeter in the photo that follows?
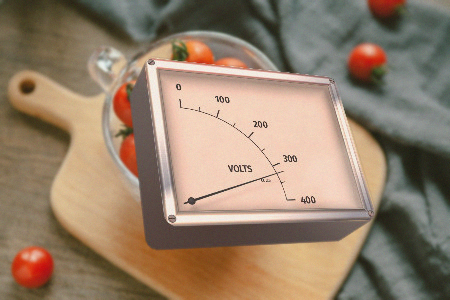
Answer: 325 V
